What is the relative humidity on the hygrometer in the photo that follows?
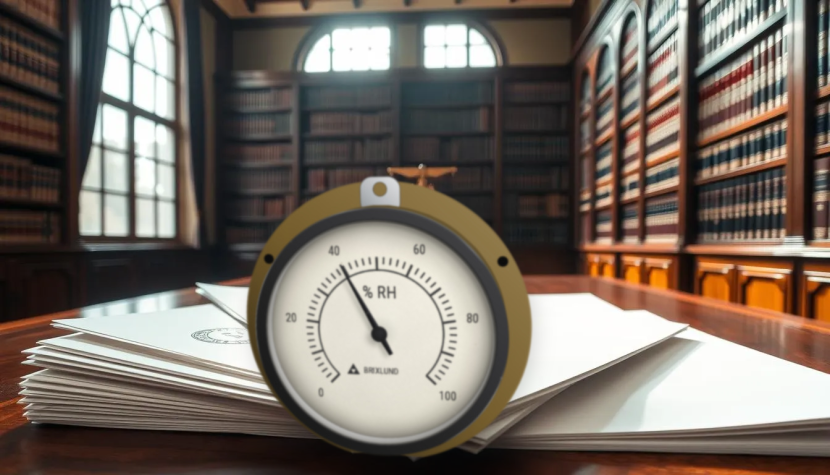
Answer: 40 %
